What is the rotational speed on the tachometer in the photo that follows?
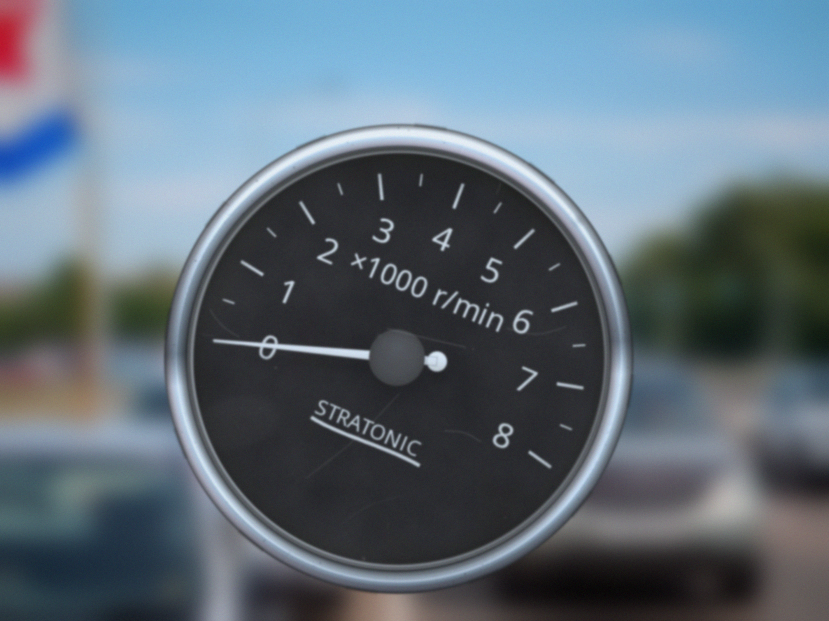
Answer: 0 rpm
